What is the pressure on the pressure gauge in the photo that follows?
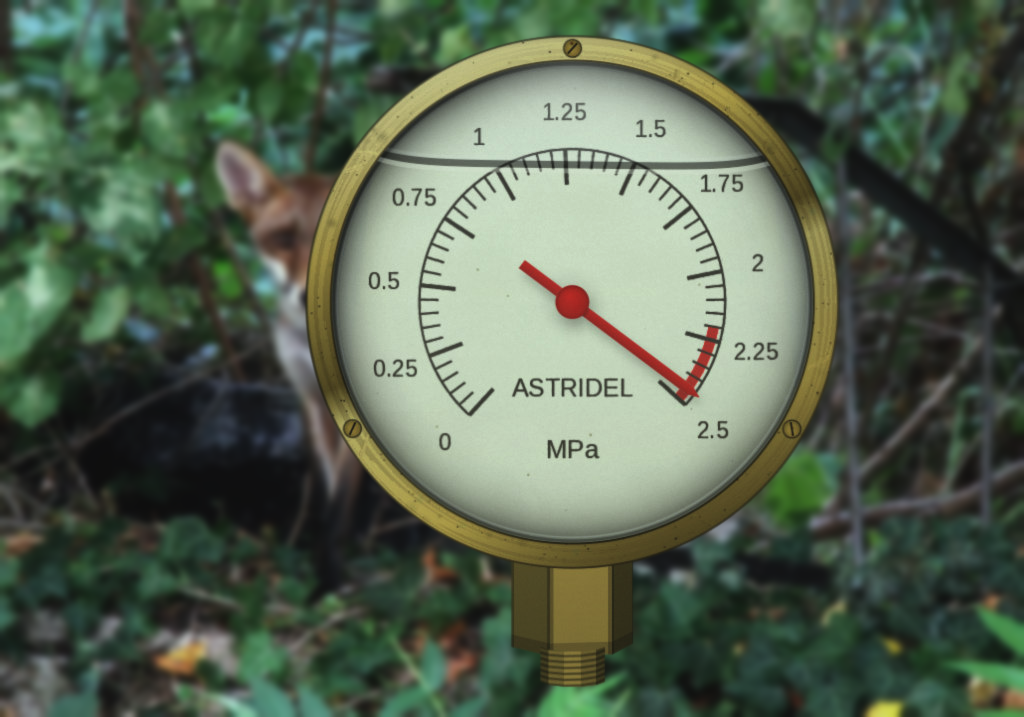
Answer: 2.45 MPa
